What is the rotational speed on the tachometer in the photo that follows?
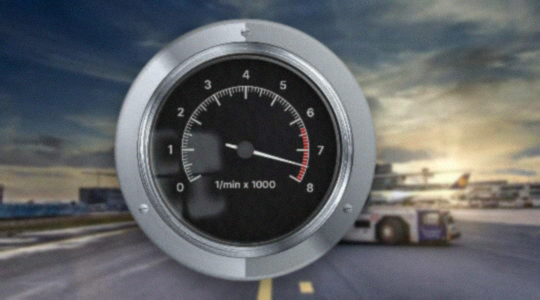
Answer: 7500 rpm
